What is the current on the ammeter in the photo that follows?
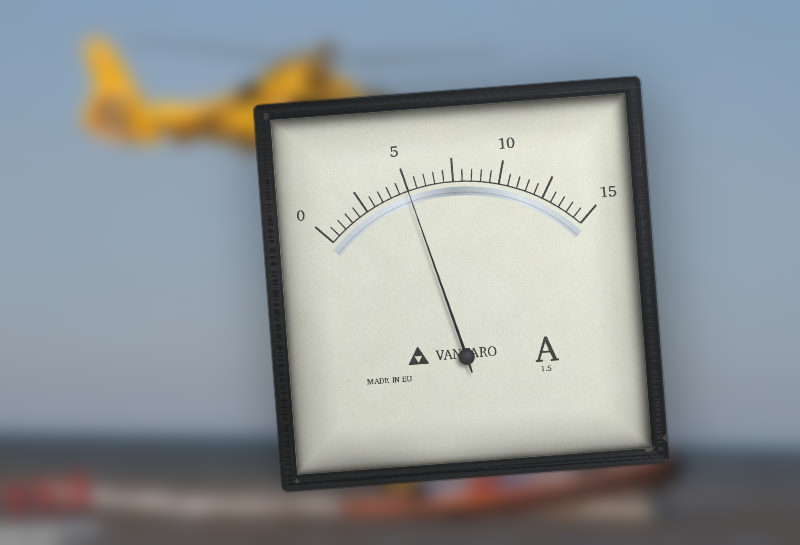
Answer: 5 A
